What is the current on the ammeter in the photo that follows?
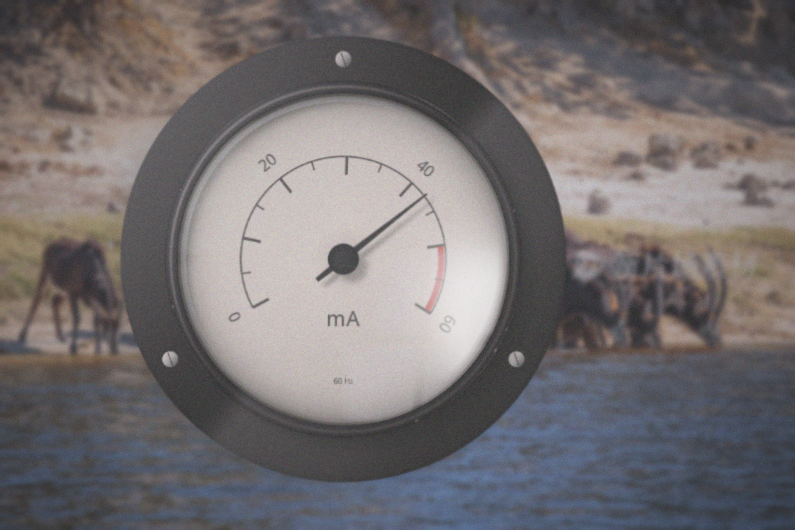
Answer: 42.5 mA
